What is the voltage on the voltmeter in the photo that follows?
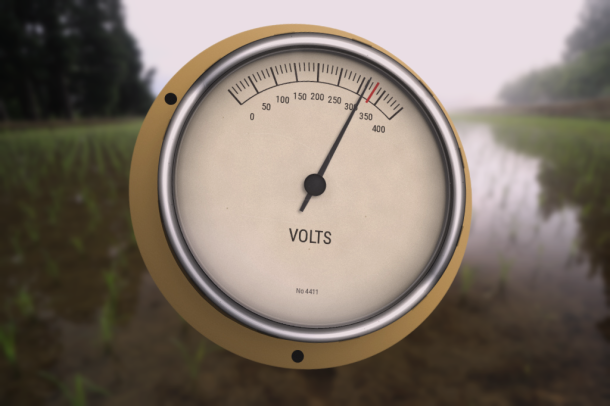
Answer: 310 V
